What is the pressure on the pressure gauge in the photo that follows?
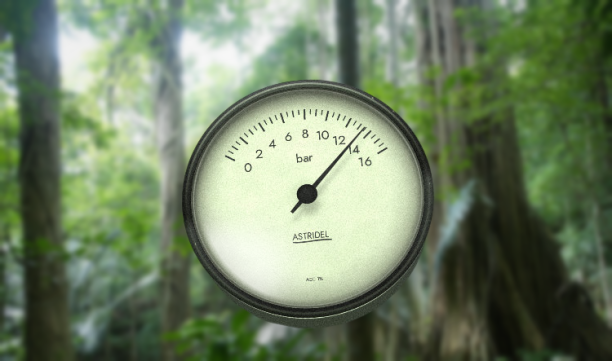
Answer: 13.5 bar
